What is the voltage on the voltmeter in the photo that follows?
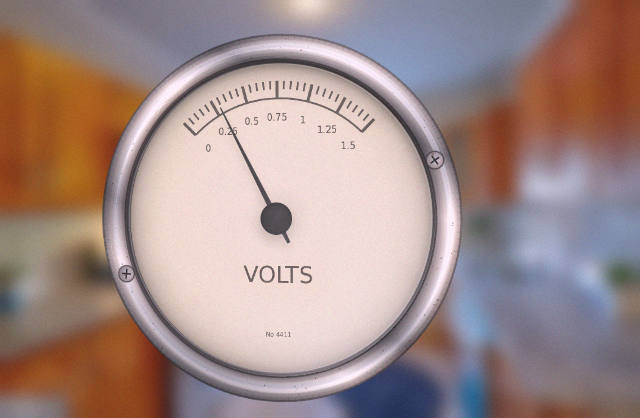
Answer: 0.3 V
